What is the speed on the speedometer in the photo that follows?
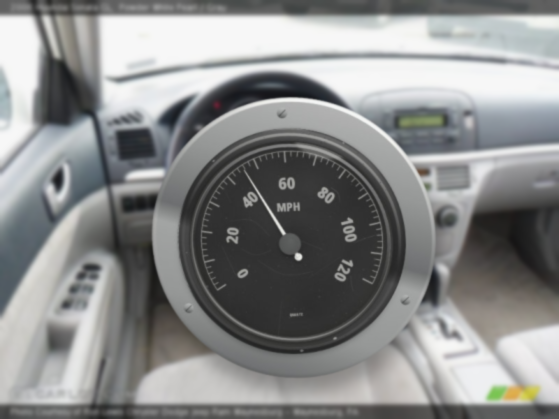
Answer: 46 mph
